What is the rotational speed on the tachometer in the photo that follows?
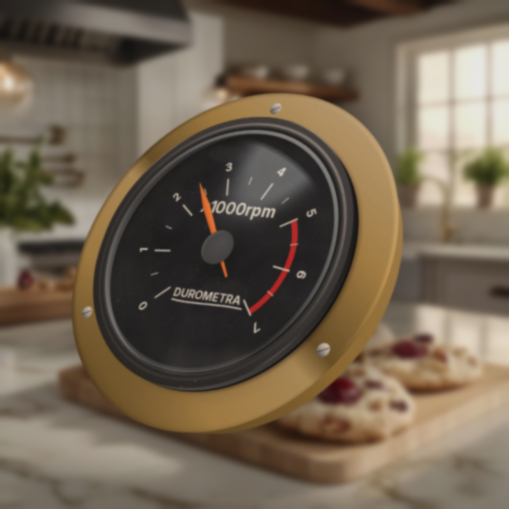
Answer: 2500 rpm
